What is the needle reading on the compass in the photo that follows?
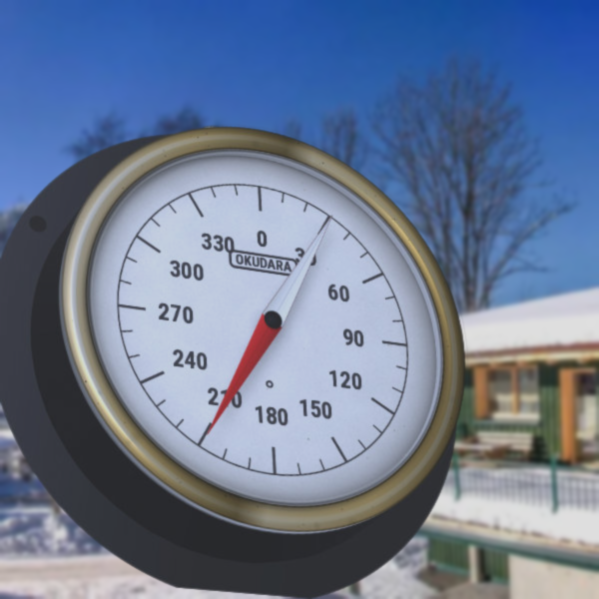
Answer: 210 °
